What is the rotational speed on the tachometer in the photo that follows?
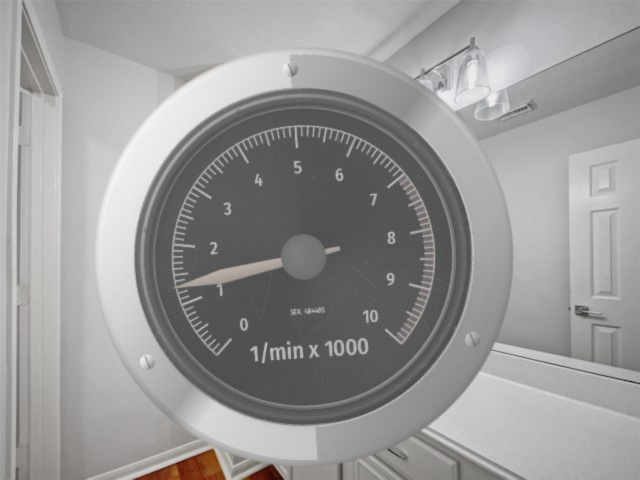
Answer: 1300 rpm
